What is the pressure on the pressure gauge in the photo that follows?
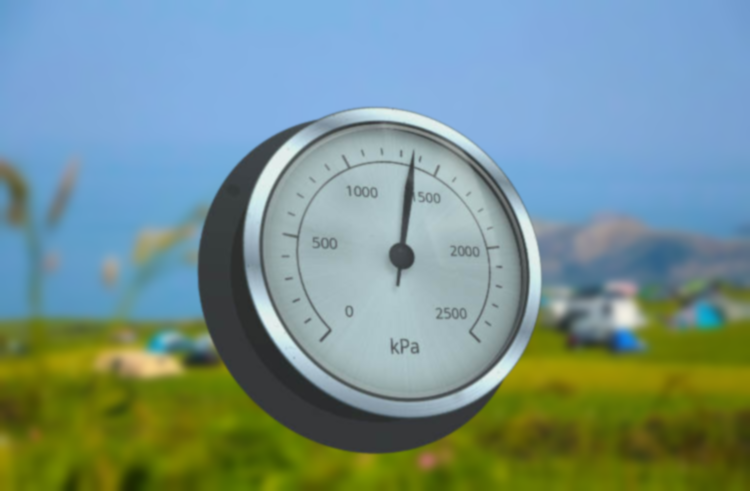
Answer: 1350 kPa
